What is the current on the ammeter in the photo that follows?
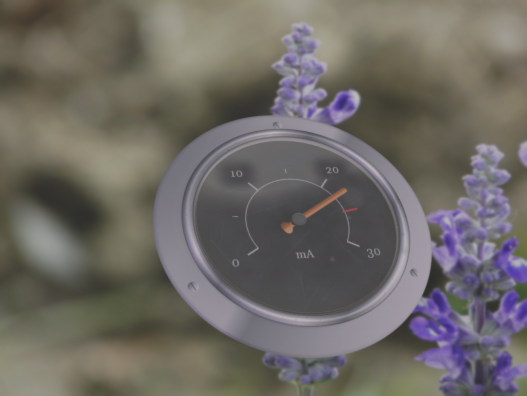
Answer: 22.5 mA
